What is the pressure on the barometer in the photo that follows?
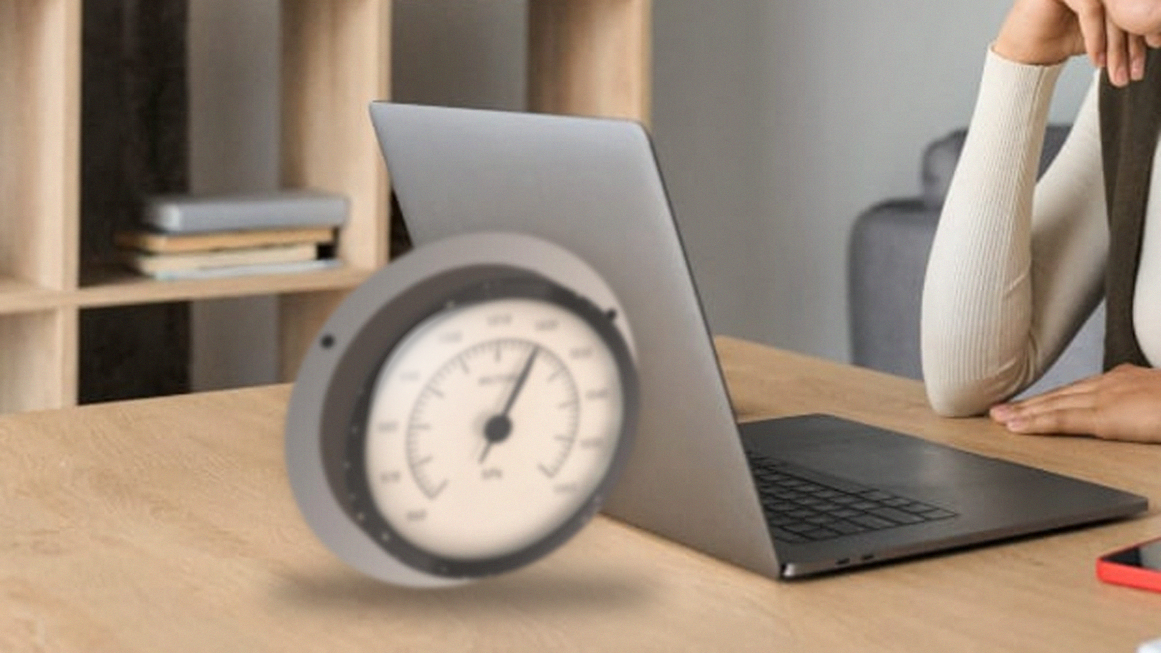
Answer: 1020 hPa
